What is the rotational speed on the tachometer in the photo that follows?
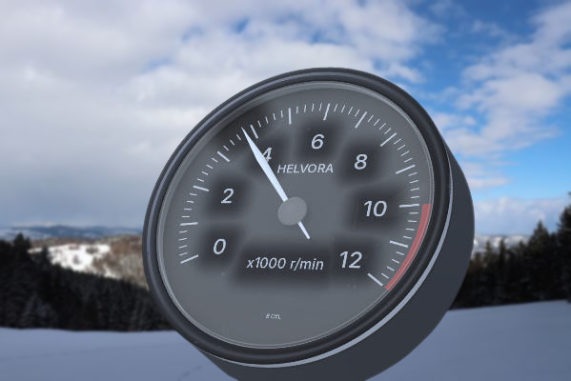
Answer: 3800 rpm
